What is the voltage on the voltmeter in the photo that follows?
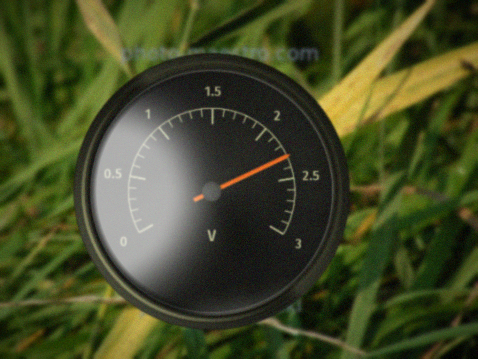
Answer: 2.3 V
